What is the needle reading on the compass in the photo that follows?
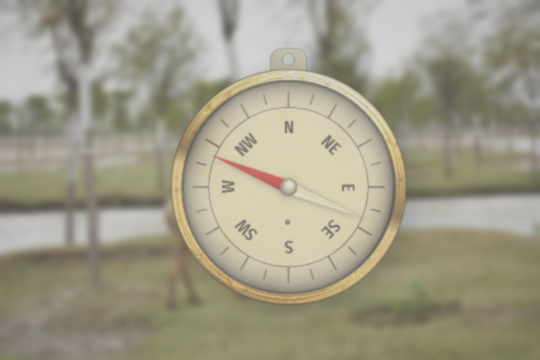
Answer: 292.5 °
